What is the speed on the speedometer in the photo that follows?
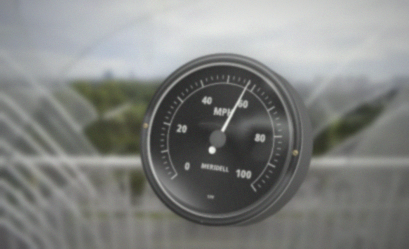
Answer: 58 mph
